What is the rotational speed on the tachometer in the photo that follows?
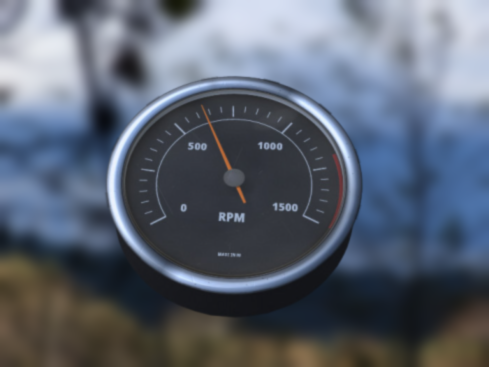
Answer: 625 rpm
